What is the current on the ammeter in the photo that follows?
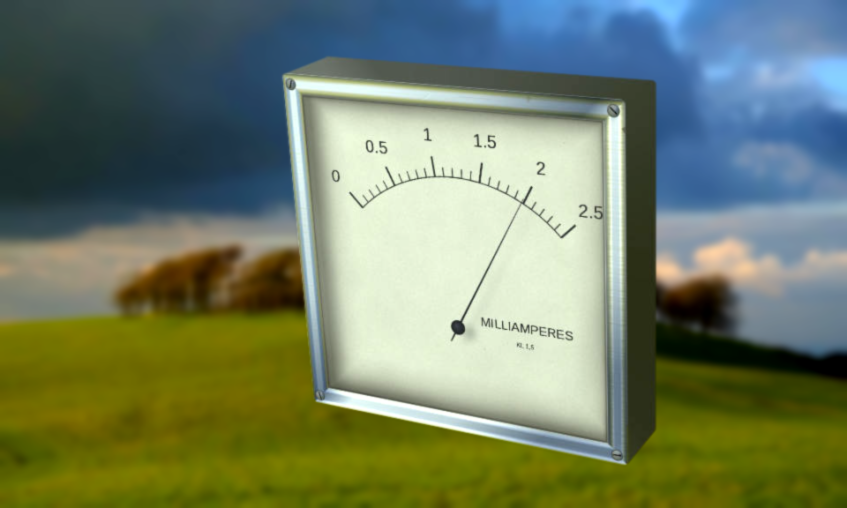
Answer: 2 mA
